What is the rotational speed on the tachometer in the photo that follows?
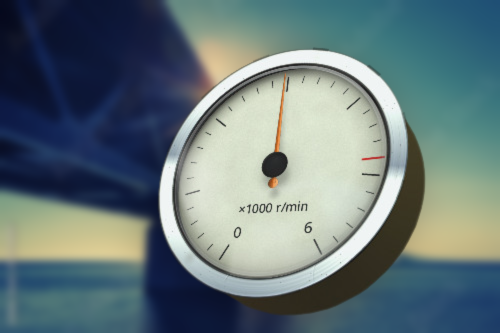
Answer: 3000 rpm
